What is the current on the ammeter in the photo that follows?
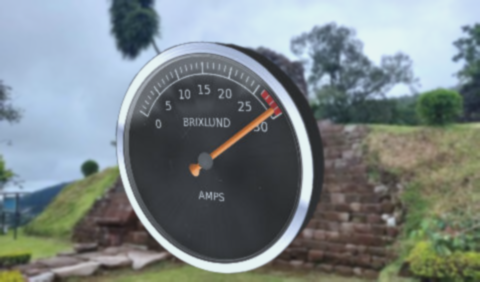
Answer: 29 A
